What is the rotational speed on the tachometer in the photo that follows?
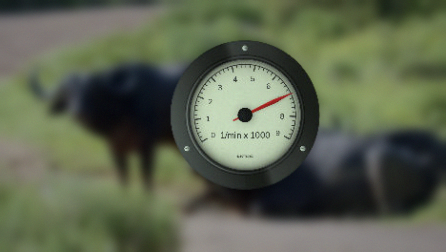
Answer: 7000 rpm
